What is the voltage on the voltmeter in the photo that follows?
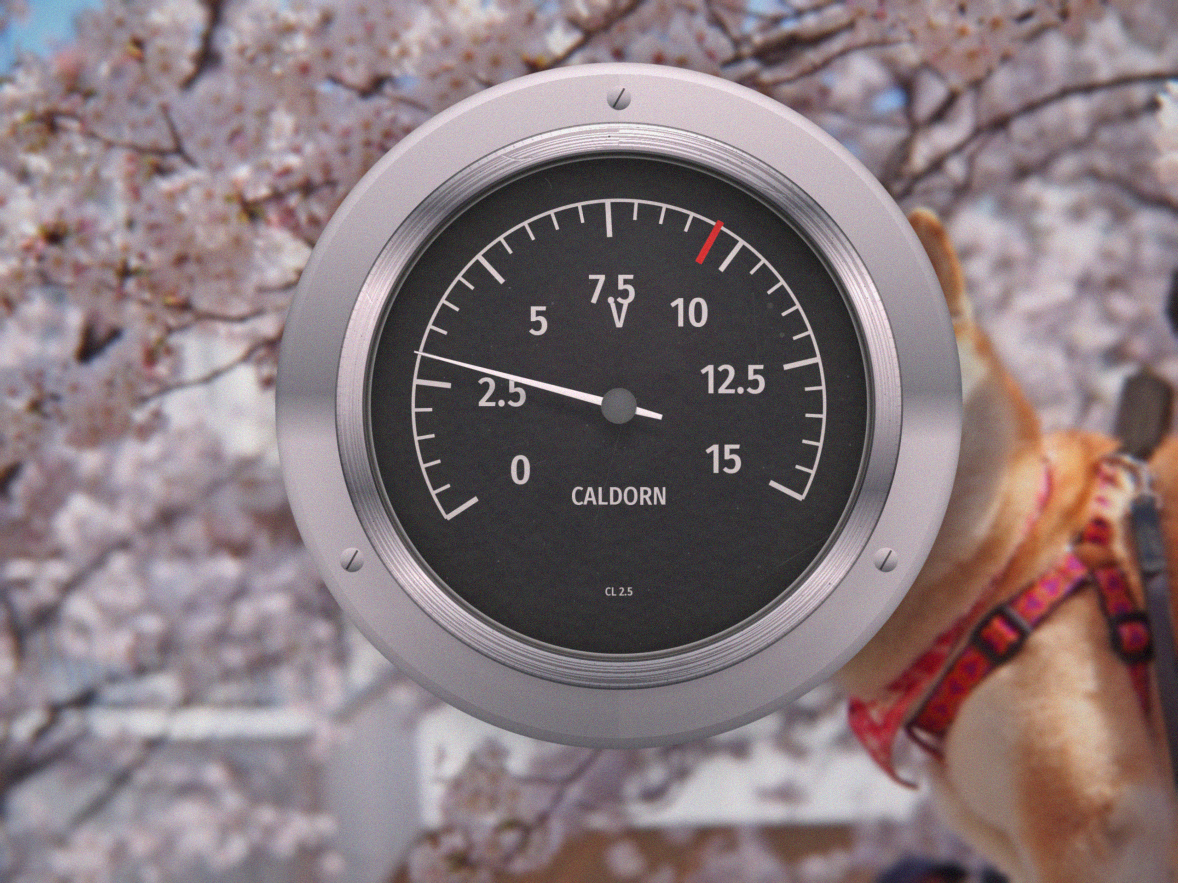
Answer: 3 V
